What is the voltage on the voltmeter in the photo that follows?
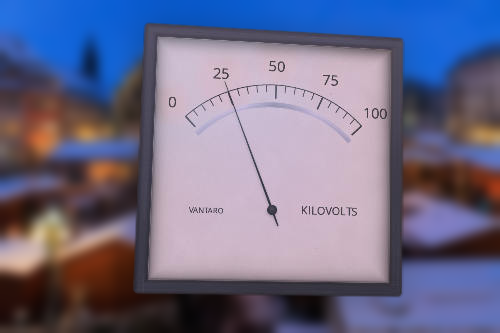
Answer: 25 kV
